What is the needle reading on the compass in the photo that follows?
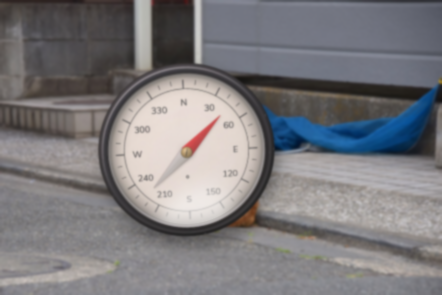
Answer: 45 °
